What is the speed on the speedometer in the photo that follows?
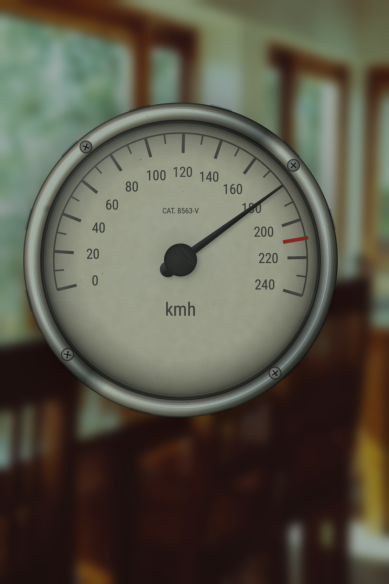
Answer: 180 km/h
